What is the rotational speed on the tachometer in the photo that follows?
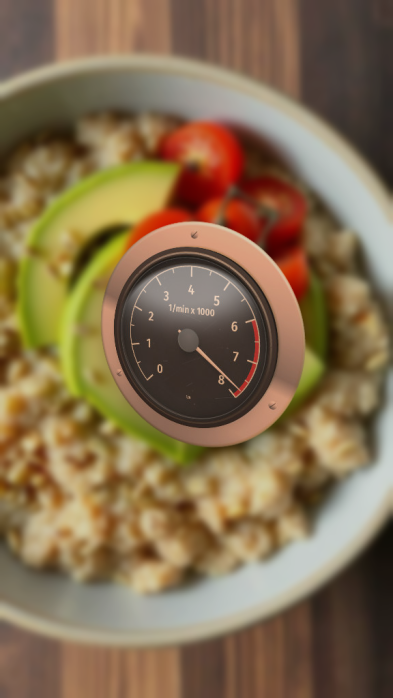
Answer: 7750 rpm
